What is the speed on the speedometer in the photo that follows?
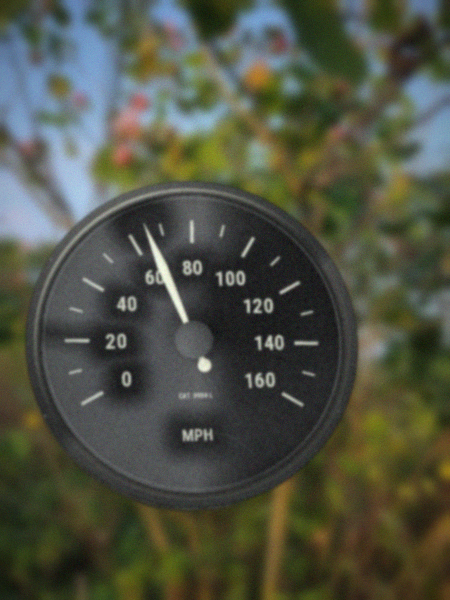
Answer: 65 mph
